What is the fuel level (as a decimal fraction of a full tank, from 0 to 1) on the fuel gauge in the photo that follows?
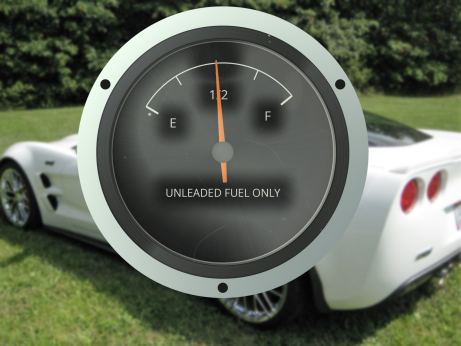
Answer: 0.5
